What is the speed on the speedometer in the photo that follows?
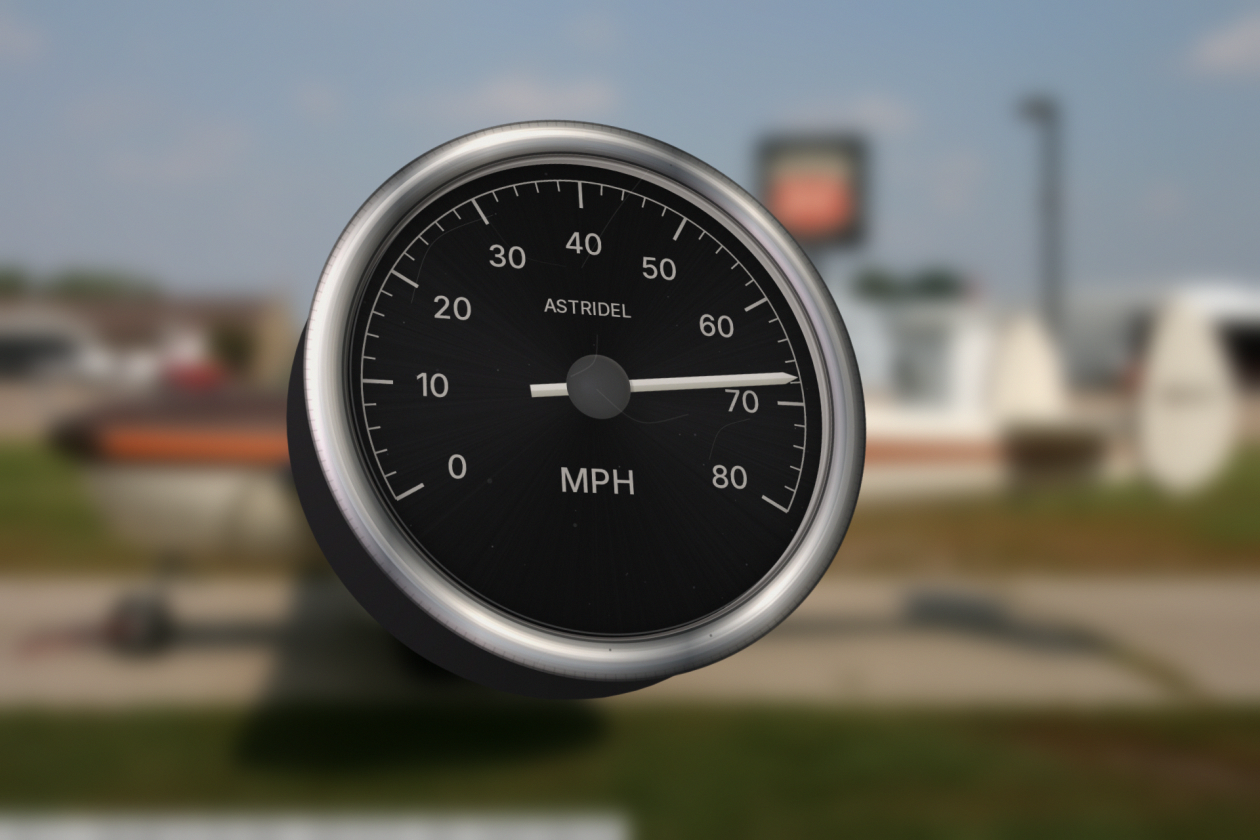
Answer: 68 mph
